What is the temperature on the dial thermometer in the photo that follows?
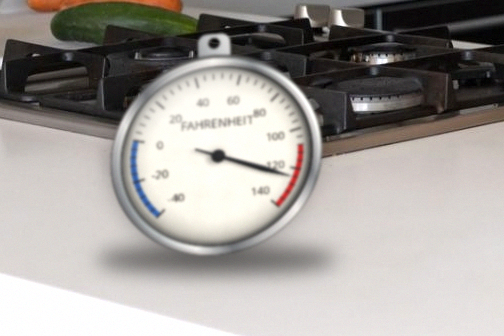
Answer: 124 °F
